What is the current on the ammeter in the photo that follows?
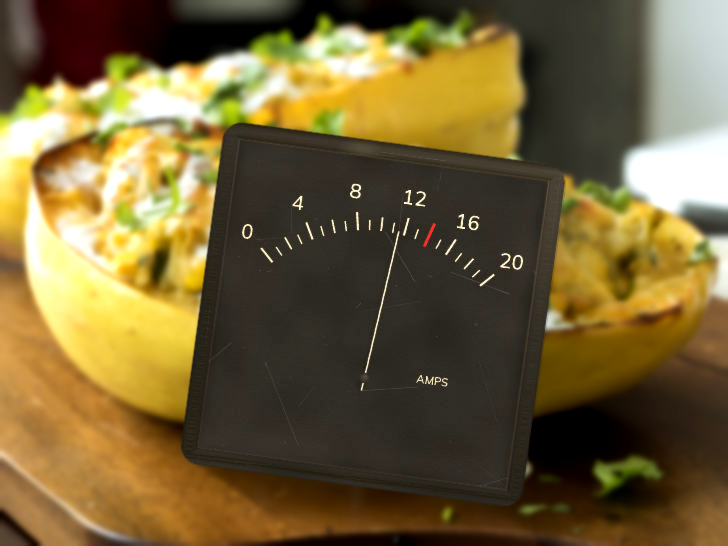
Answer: 11.5 A
